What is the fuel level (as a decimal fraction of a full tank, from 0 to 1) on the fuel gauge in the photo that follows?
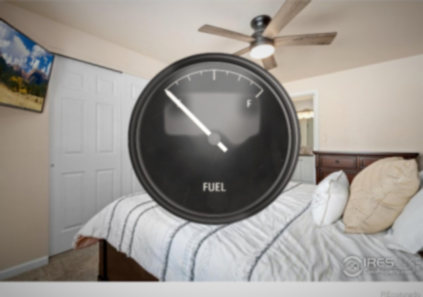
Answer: 0
